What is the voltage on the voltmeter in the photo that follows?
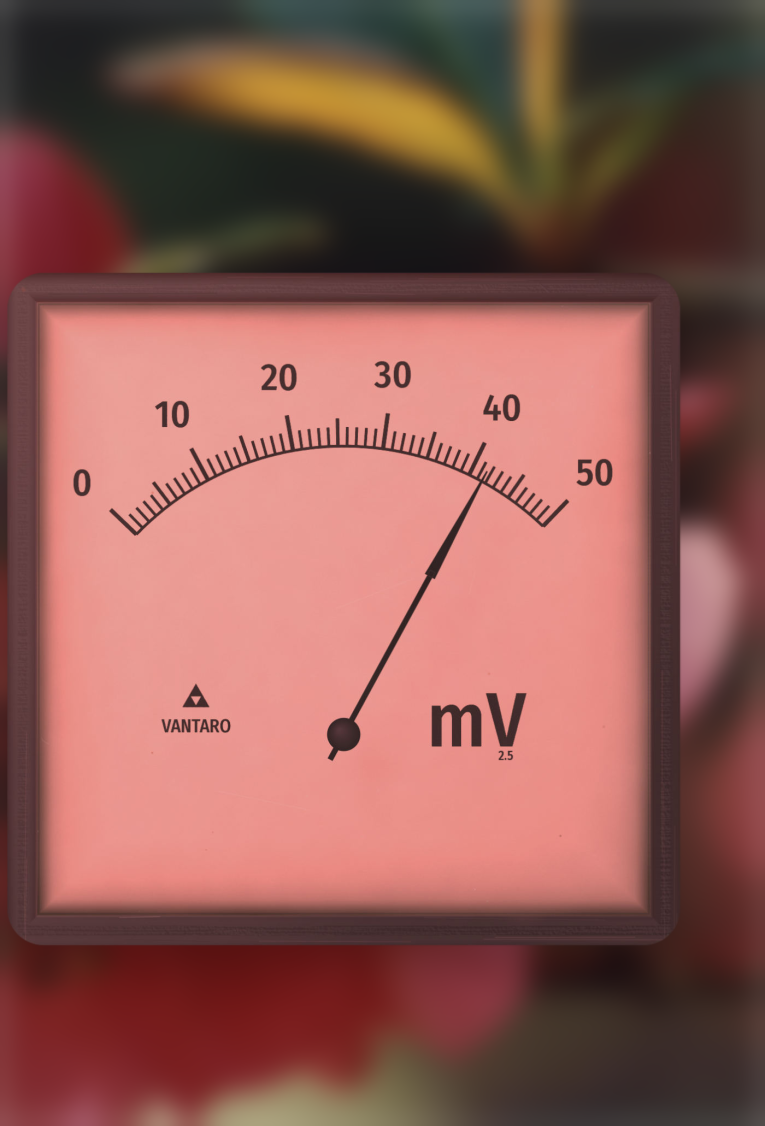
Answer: 41.5 mV
